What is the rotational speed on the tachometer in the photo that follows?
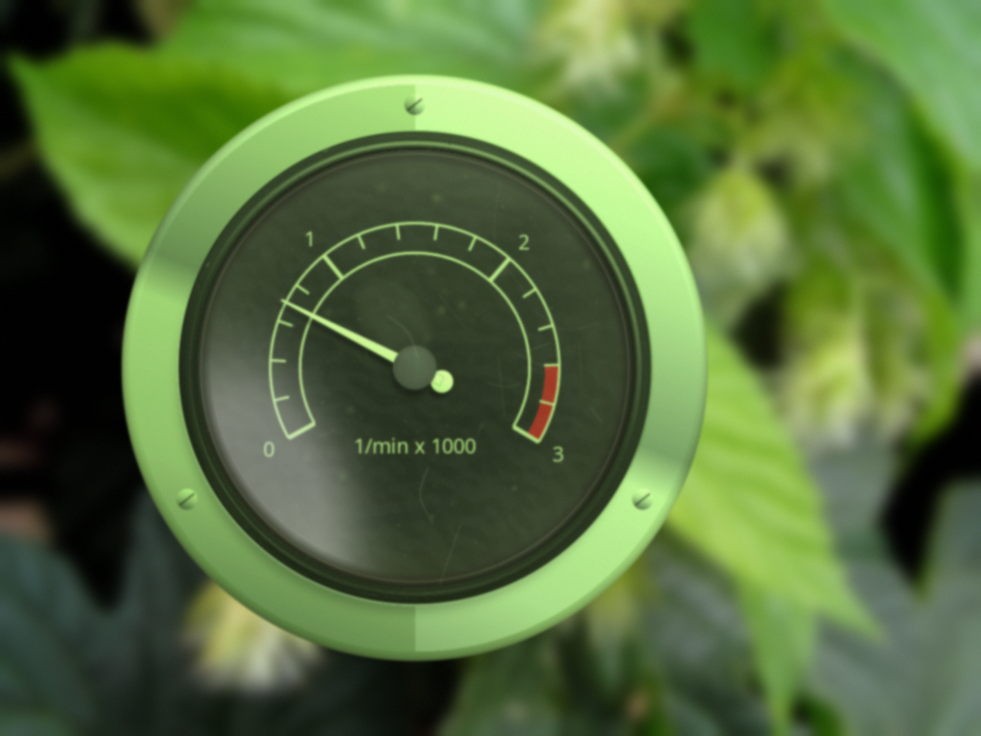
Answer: 700 rpm
